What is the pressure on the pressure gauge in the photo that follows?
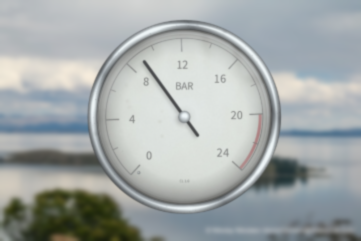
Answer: 9 bar
